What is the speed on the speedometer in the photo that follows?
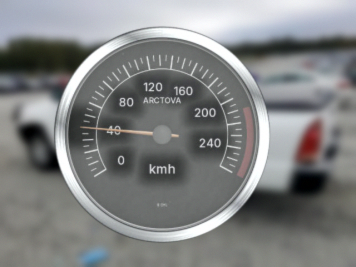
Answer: 40 km/h
